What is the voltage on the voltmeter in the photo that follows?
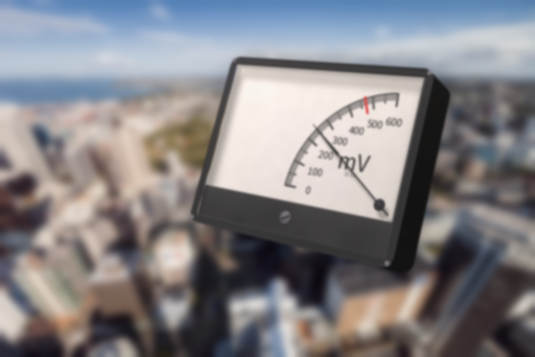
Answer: 250 mV
